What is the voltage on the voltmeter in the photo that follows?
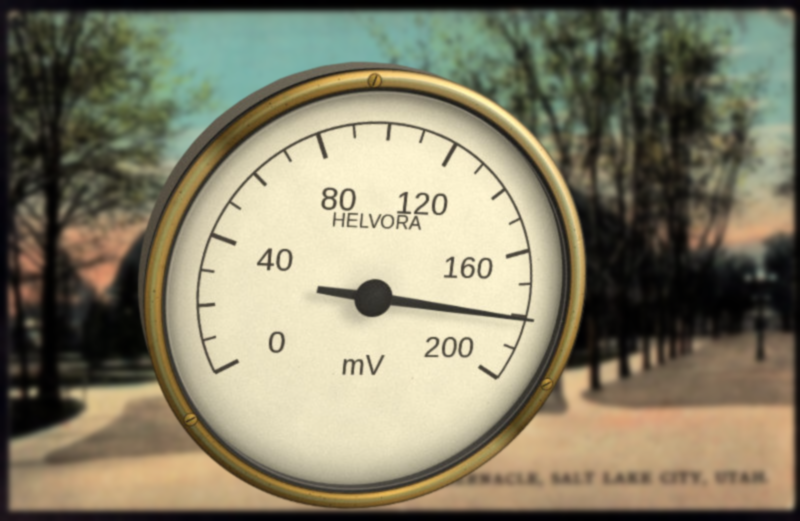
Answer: 180 mV
